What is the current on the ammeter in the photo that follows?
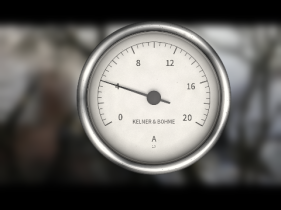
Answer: 4 A
